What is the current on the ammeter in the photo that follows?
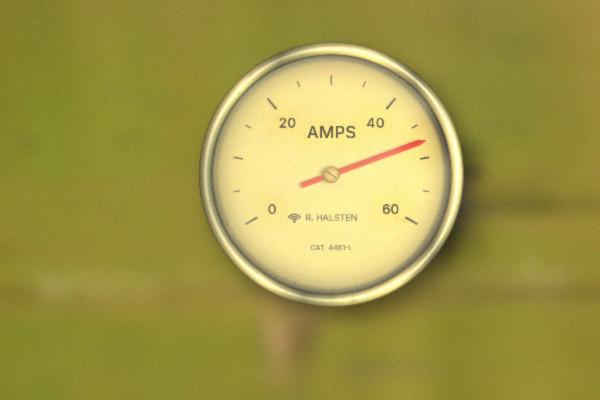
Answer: 47.5 A
